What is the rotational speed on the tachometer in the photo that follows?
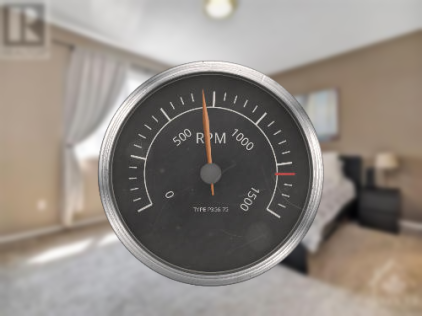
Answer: 700 rpm
